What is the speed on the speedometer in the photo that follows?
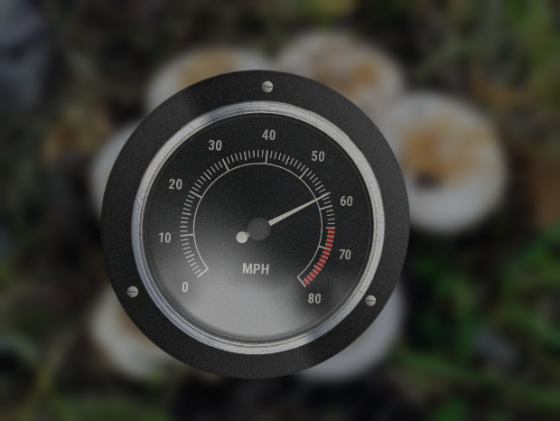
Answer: 57 mph
